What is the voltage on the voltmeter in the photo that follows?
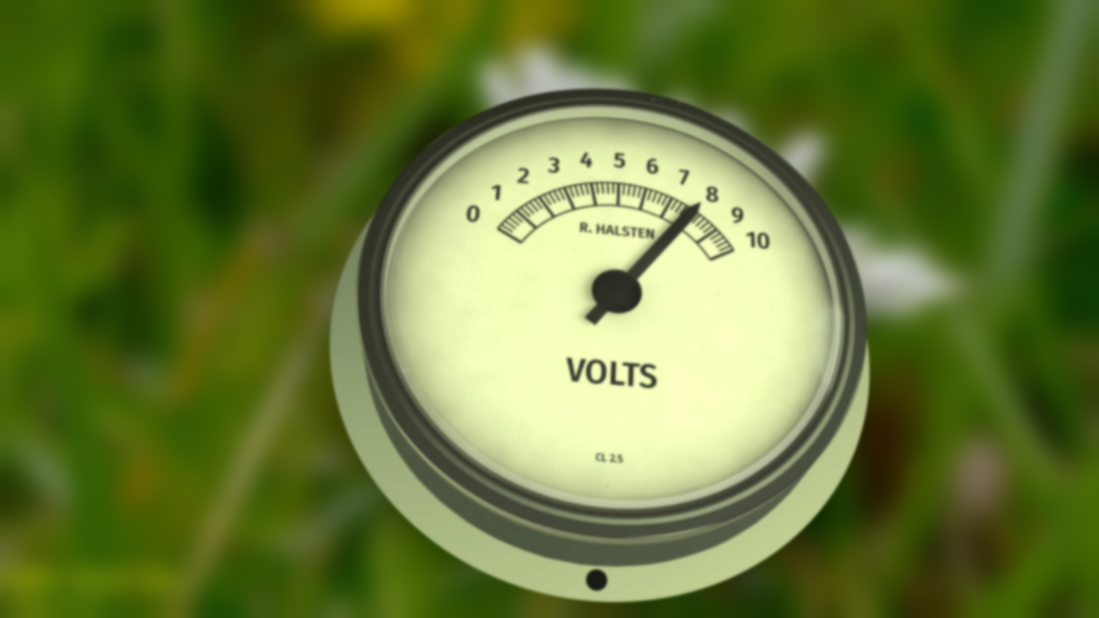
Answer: 8 V
